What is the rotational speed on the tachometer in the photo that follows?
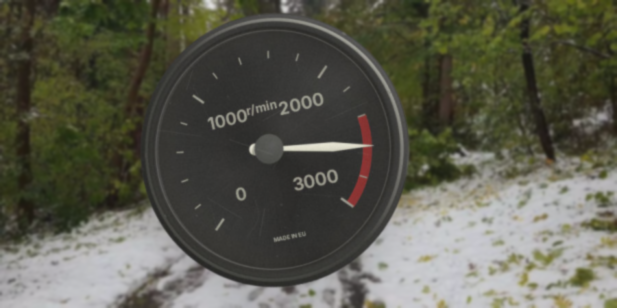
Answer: 2600 rpm
